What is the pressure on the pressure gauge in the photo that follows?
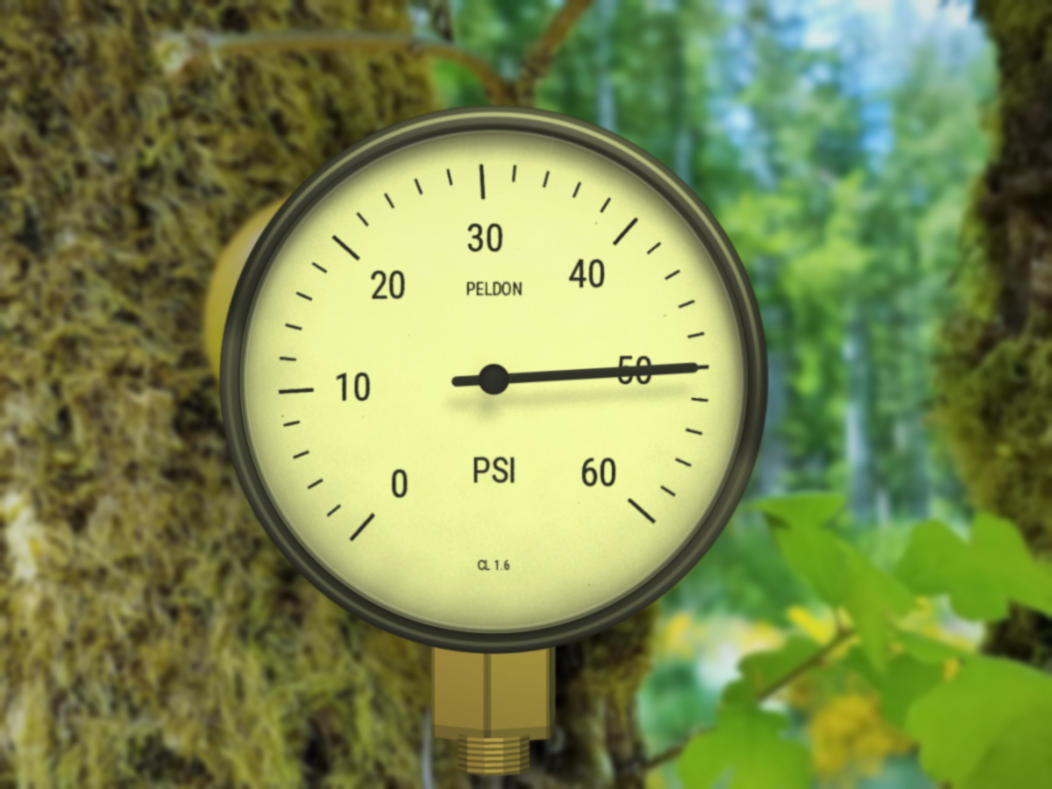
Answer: 50 psi
